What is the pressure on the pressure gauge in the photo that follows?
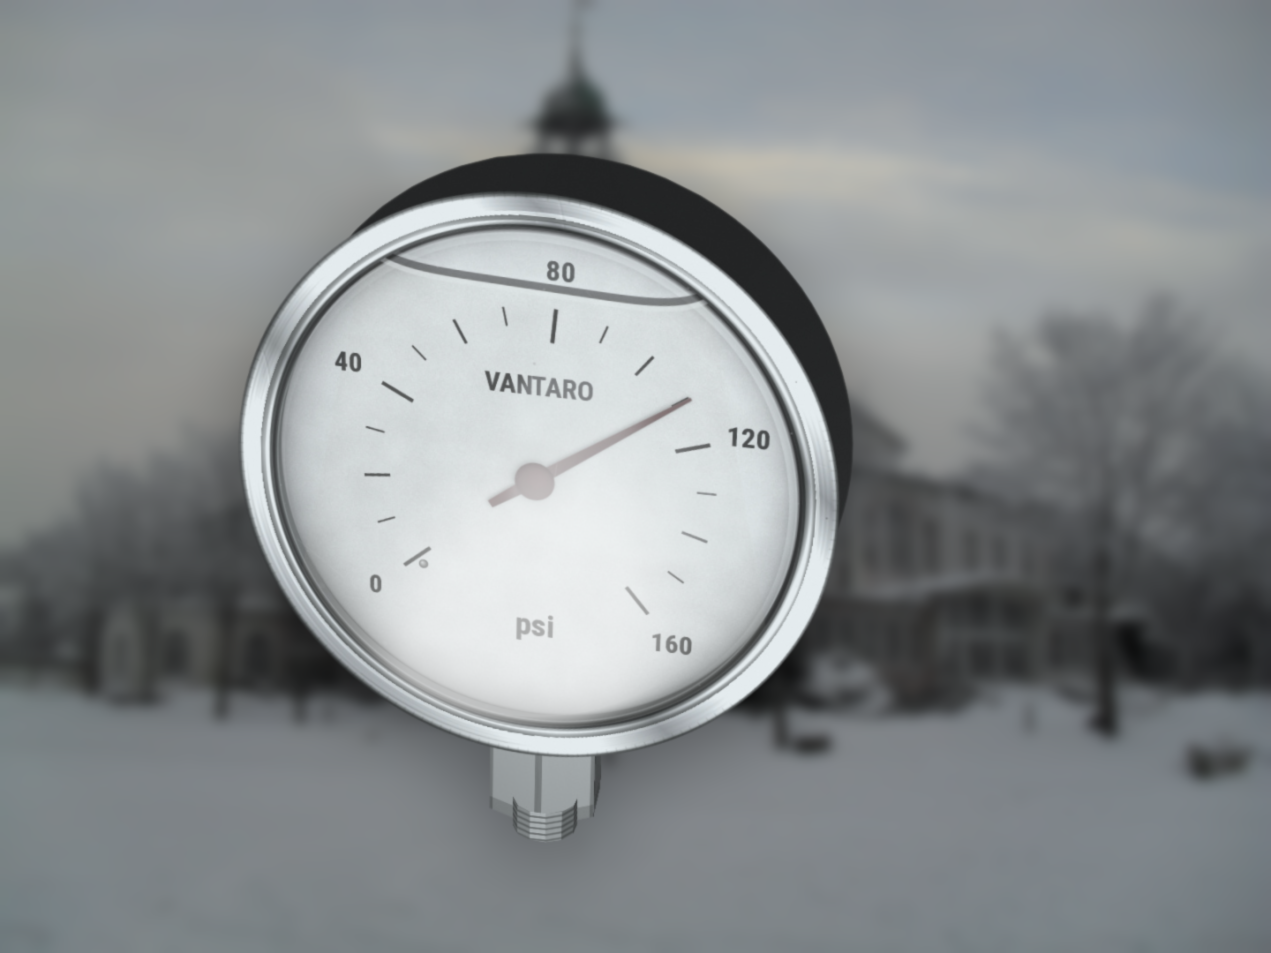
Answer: 110 psi
